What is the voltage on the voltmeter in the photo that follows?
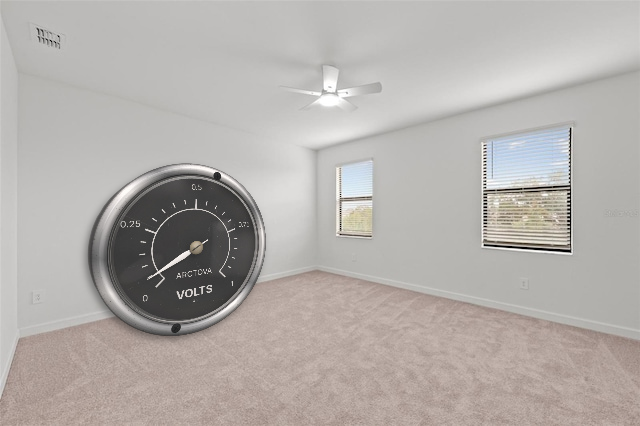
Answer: 0.05 V
